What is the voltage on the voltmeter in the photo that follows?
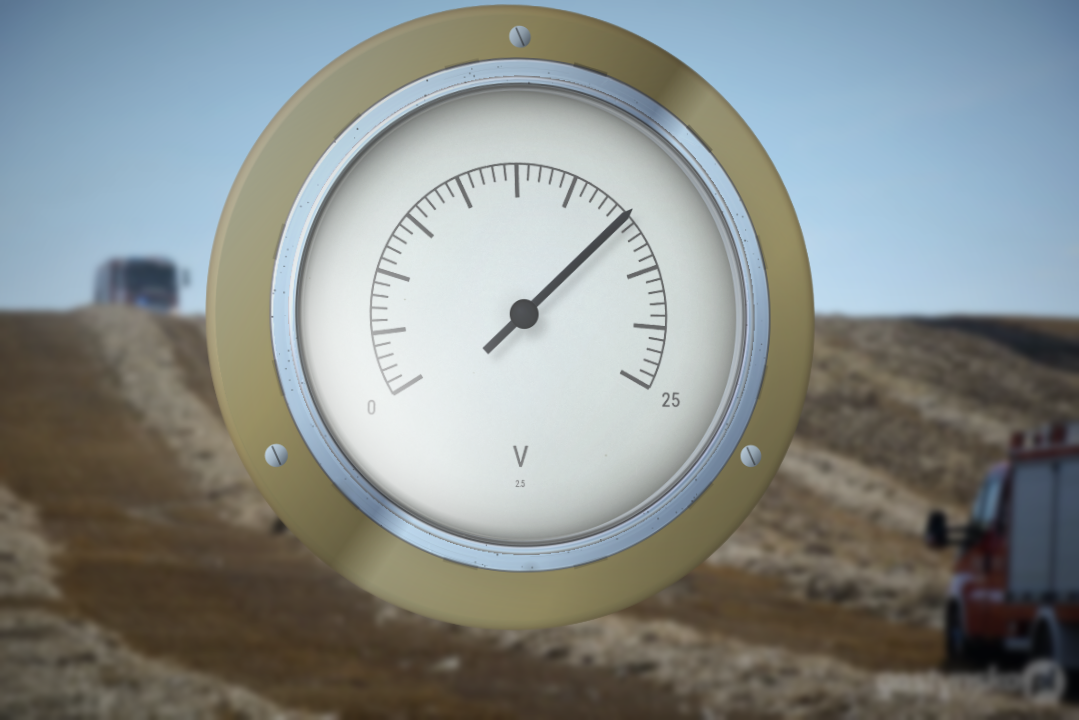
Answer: 17.5 V
